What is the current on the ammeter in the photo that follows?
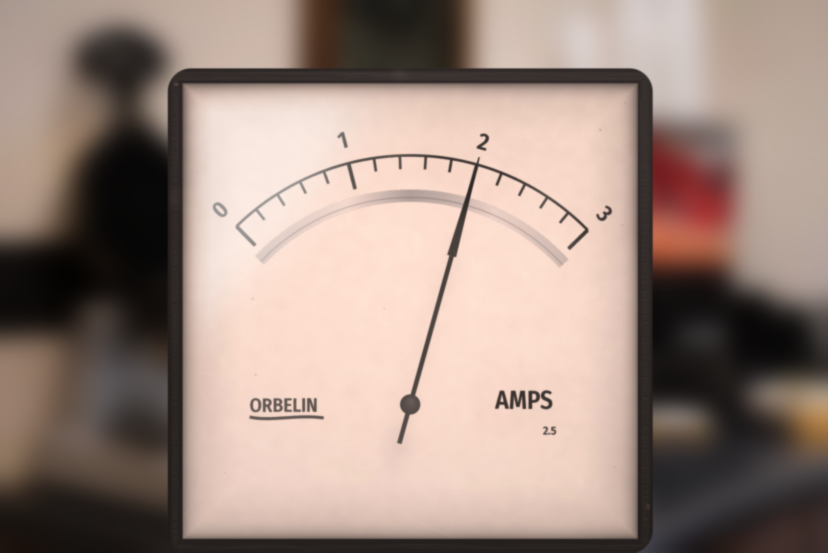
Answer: 2 A
